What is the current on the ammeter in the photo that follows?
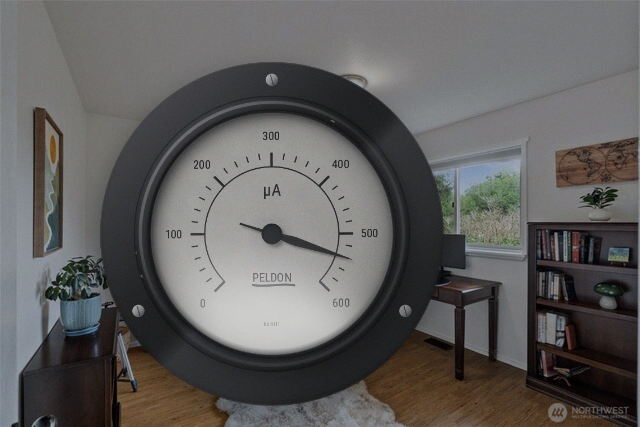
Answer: 540 µA
